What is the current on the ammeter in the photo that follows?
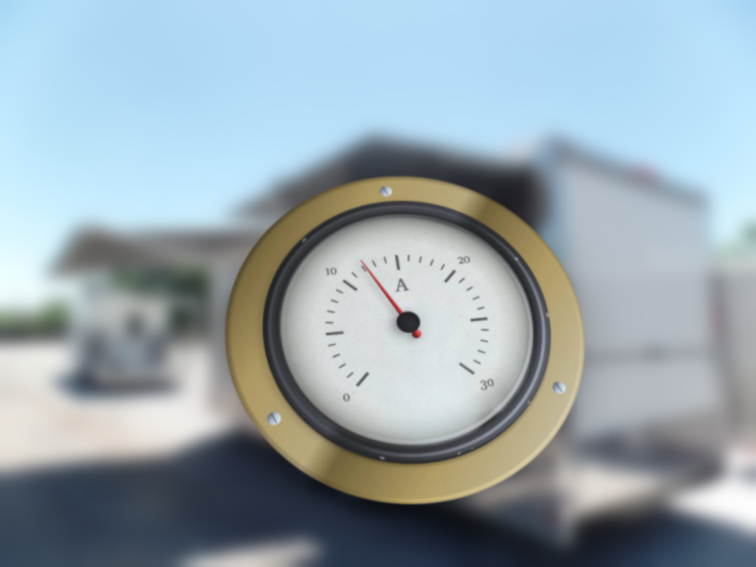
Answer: 12 A
